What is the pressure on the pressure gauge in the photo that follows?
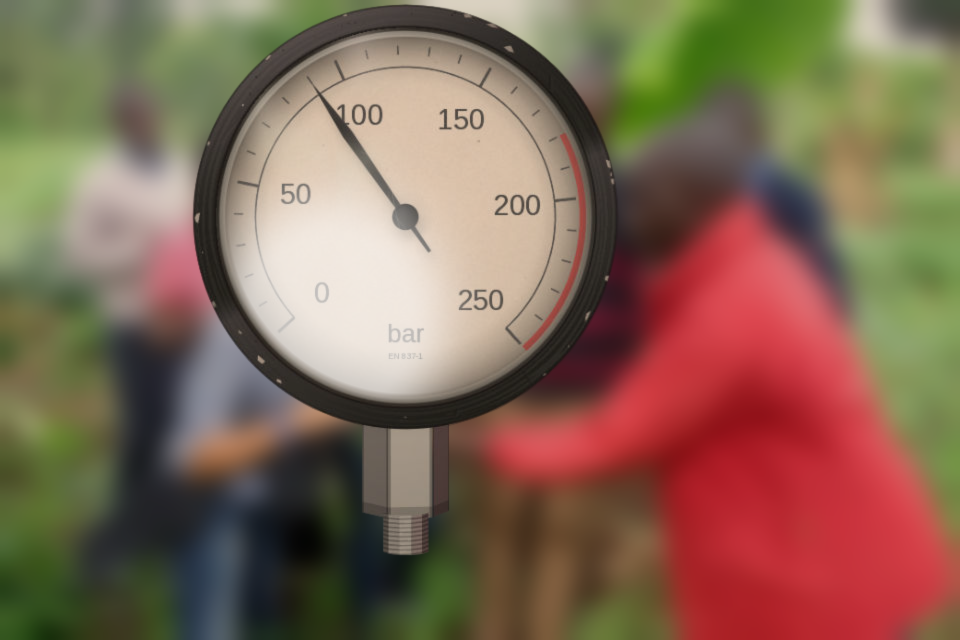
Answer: 90 bar
